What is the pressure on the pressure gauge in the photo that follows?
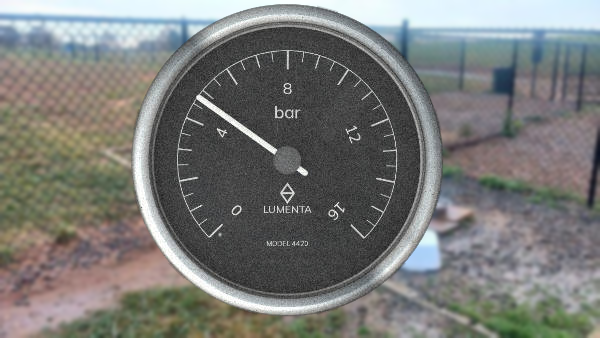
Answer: 4.75 bar
